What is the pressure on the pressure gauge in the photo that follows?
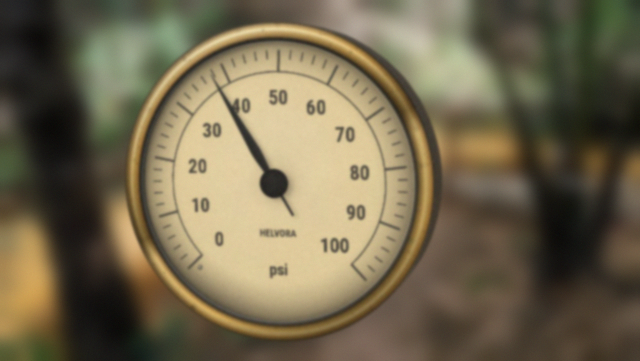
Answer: 38 psi
